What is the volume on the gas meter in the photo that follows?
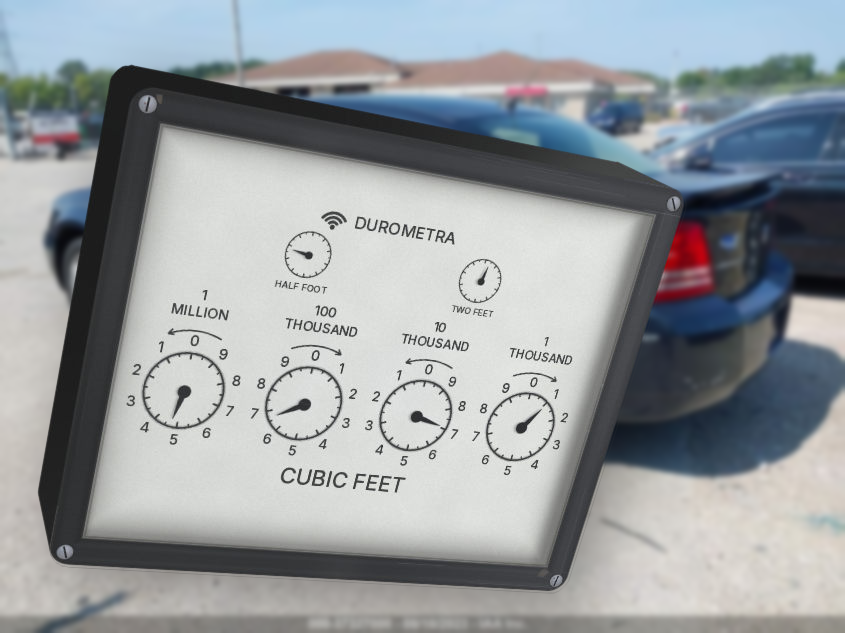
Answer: 467100 ft³
